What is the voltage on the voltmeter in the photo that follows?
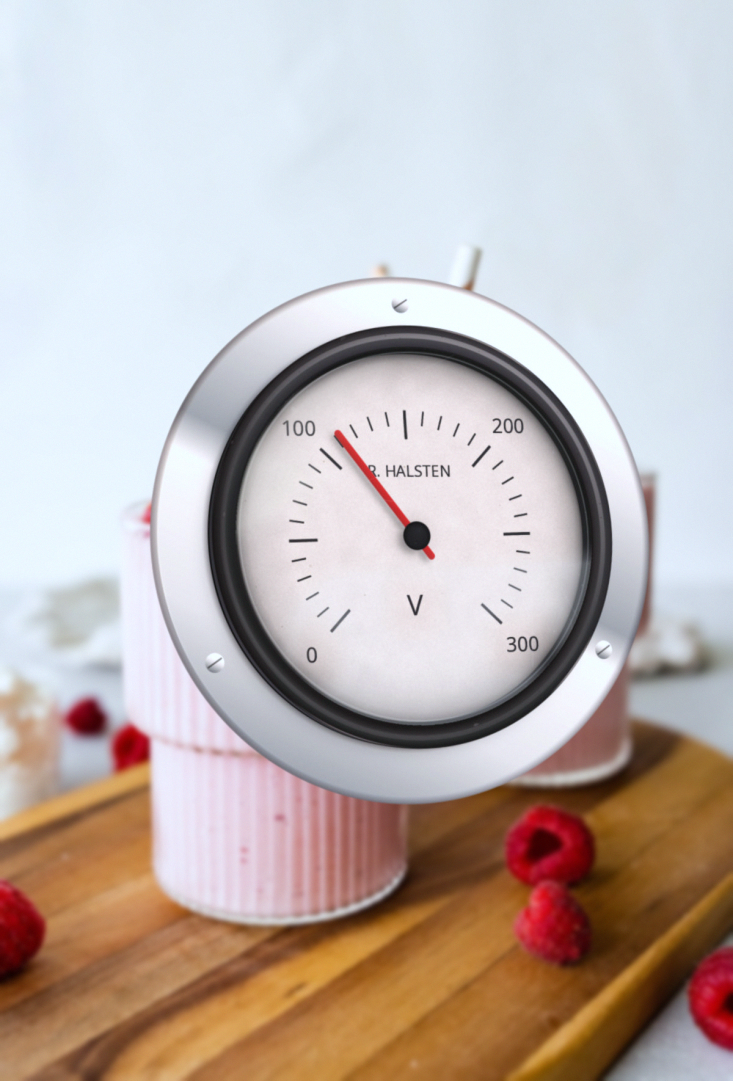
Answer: 110 V
